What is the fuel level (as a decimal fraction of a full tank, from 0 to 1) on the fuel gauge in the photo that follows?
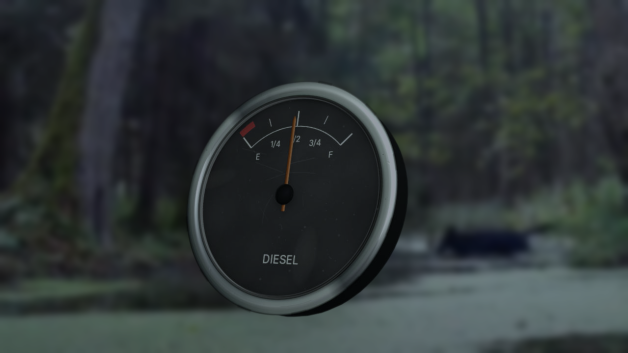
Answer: 0.5
